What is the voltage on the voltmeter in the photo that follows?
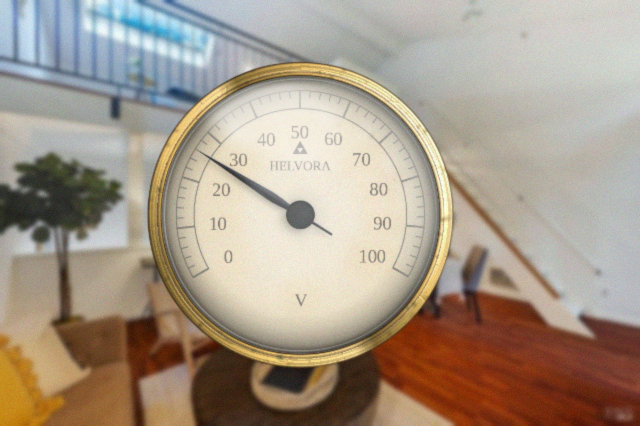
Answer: 26 V
